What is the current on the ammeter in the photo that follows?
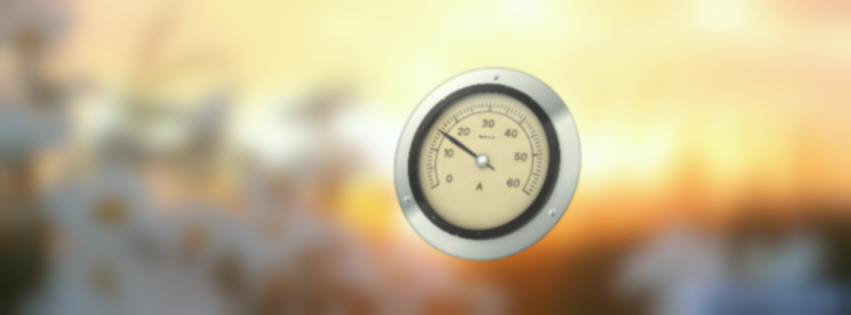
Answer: 15 A
